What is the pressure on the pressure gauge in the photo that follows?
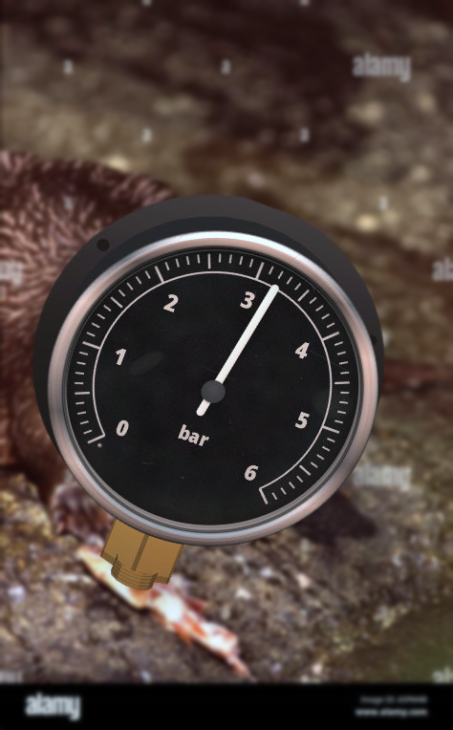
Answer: 3.2 bar
